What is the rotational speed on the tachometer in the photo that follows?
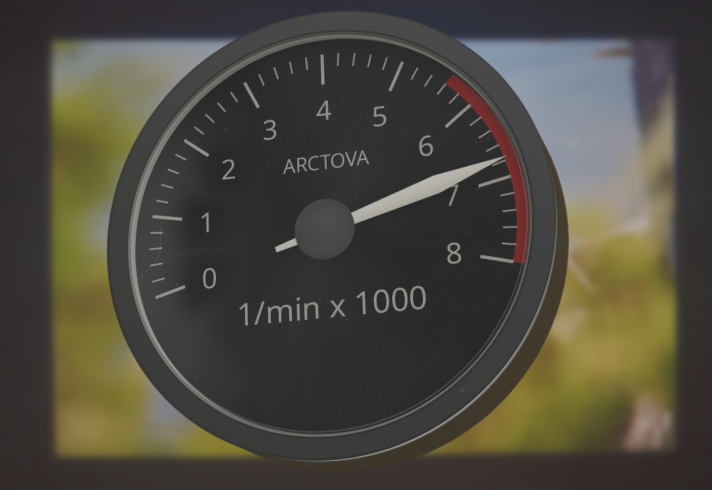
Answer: 6800 rpm
